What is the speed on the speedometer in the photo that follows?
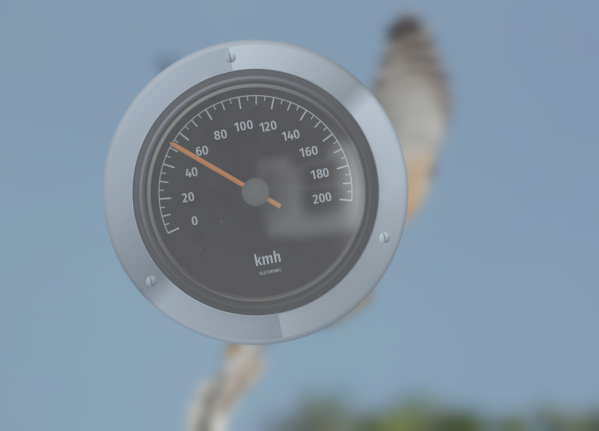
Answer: 52.5 km/h
